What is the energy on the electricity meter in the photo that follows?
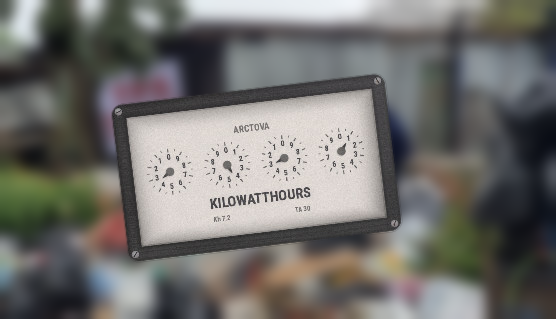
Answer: 3431 kWh
